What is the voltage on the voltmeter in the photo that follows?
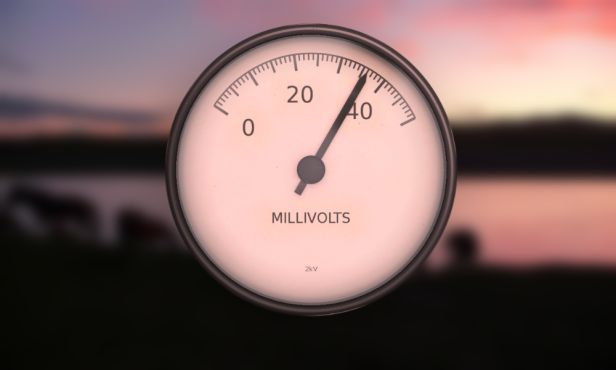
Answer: 36 mV
